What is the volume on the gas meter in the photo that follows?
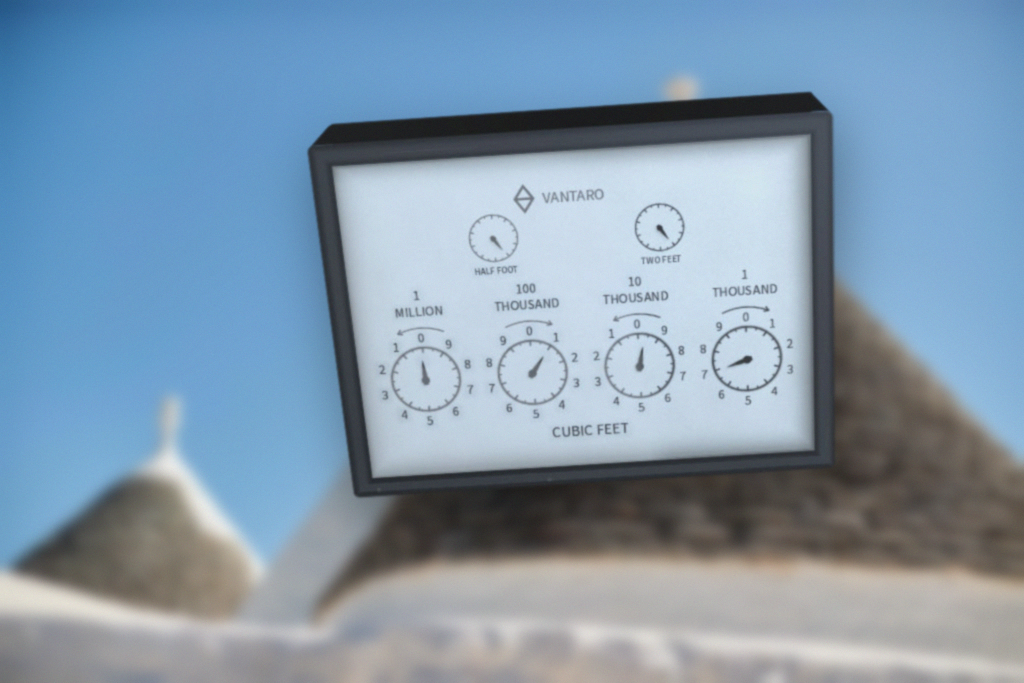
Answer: 9700 ft³
